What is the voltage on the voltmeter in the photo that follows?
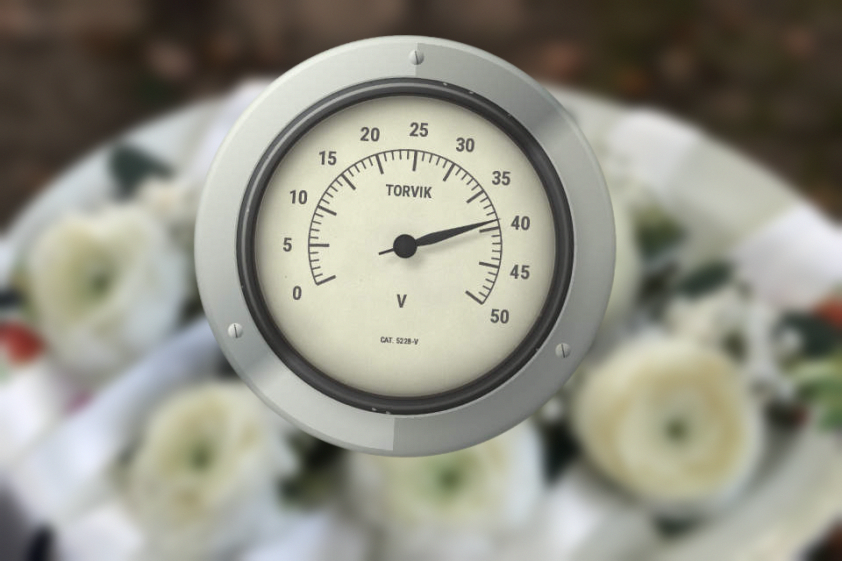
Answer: 39 V
